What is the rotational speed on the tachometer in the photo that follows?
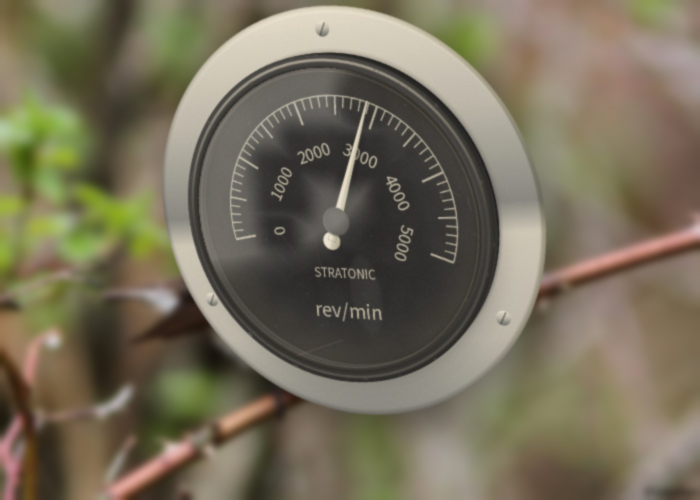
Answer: 2900 rpm
